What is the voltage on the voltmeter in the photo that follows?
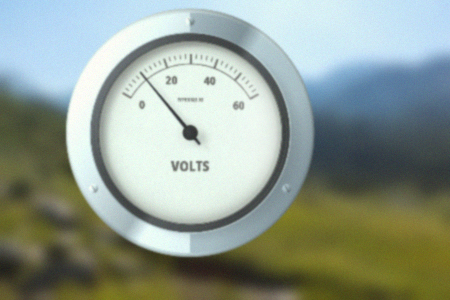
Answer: 10 V
